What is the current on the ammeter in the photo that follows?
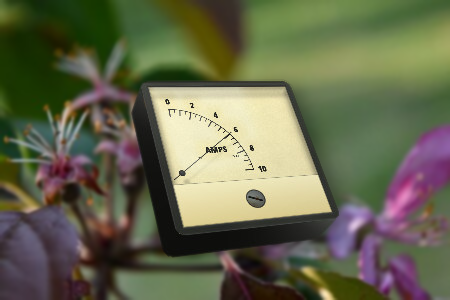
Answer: 6 A
